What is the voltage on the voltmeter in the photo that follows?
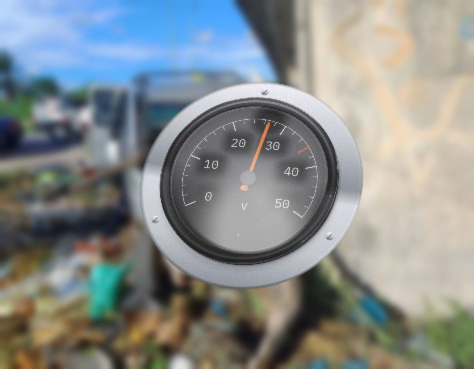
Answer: 27 V
